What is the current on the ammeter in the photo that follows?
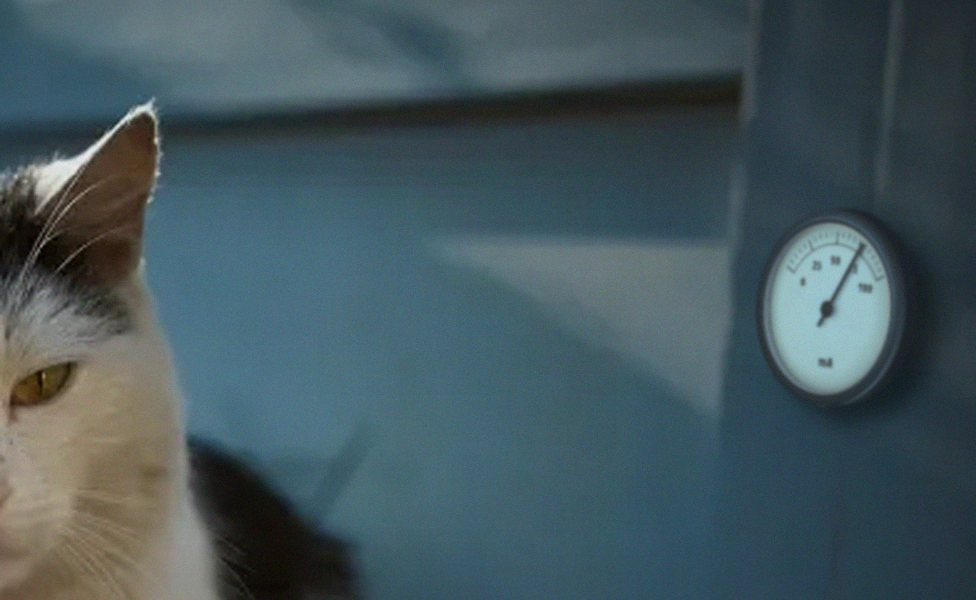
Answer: 75 mA
